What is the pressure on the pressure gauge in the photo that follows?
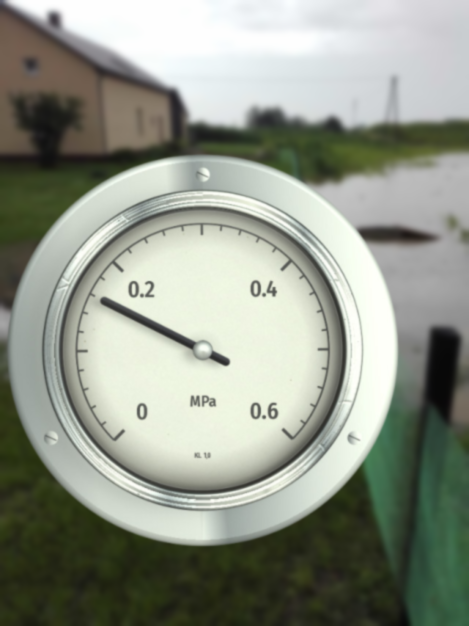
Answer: 0.16 MPa
